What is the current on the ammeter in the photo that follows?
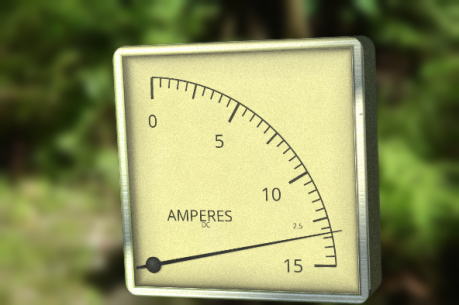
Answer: 13.25 A
